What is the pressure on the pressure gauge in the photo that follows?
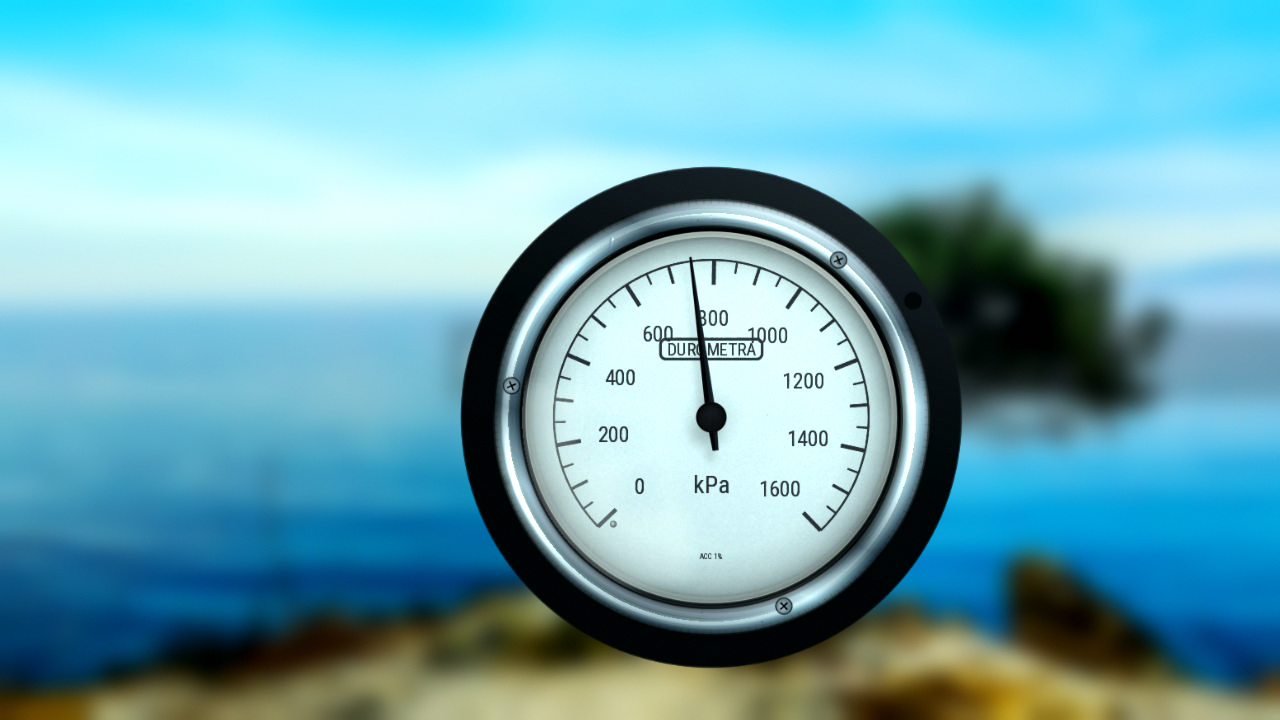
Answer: 750 kPa
